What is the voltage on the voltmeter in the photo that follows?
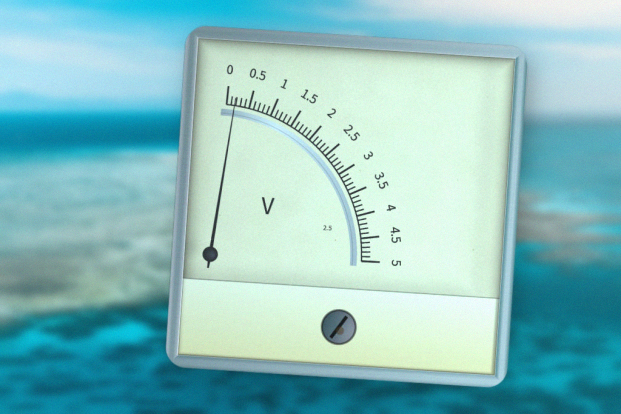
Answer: 0.2 V
